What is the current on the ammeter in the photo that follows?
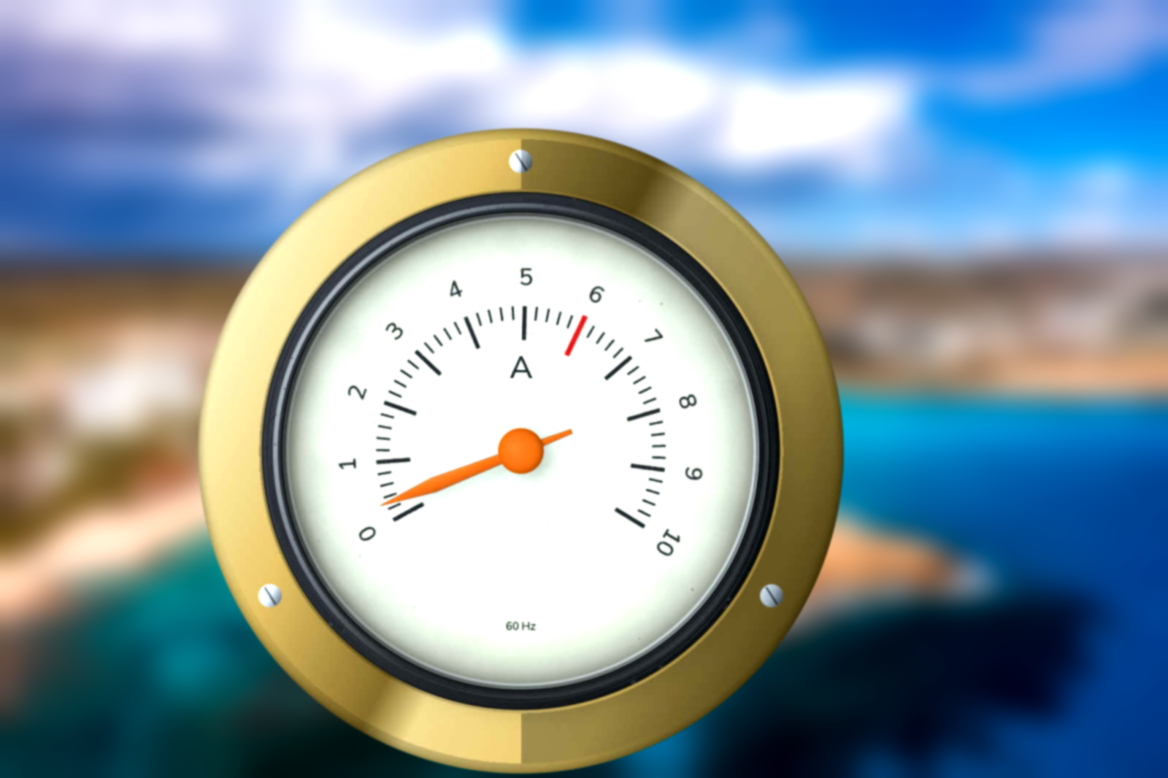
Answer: 0.3 A
